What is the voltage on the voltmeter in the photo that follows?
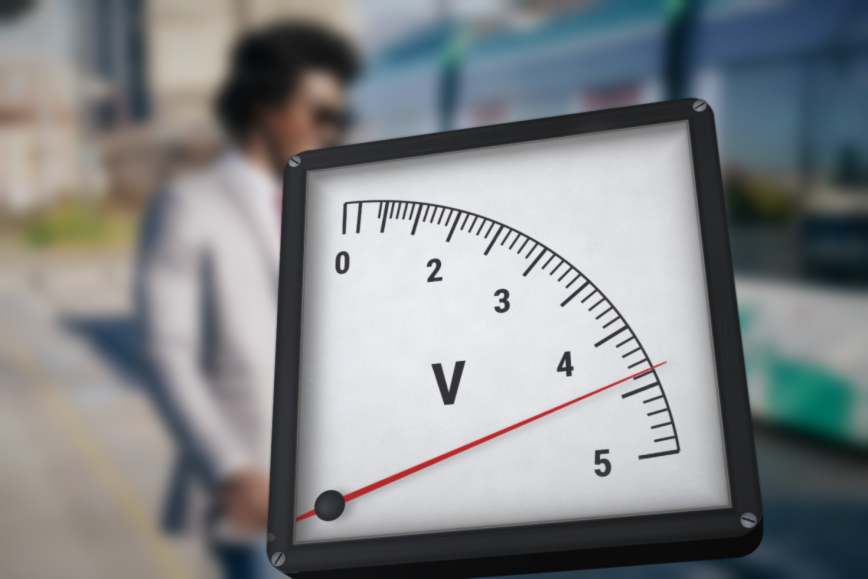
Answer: 4.4 V
